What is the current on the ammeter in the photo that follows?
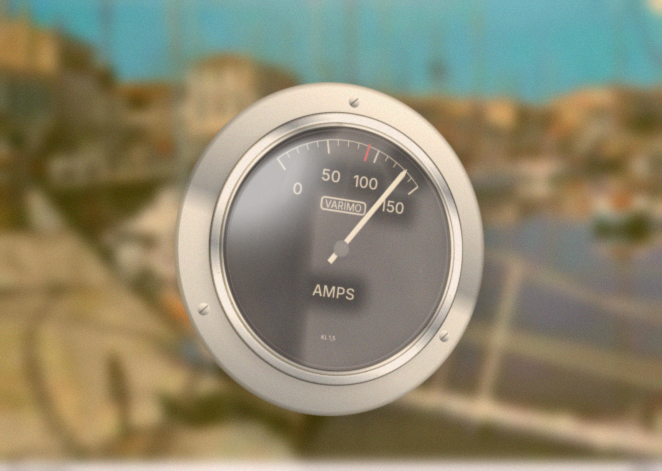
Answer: 130 A
